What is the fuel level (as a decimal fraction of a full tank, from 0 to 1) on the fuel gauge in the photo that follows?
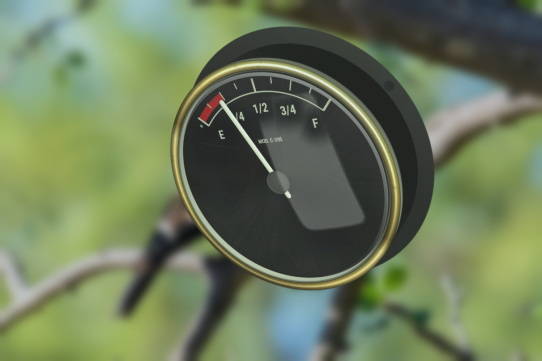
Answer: 0.25
